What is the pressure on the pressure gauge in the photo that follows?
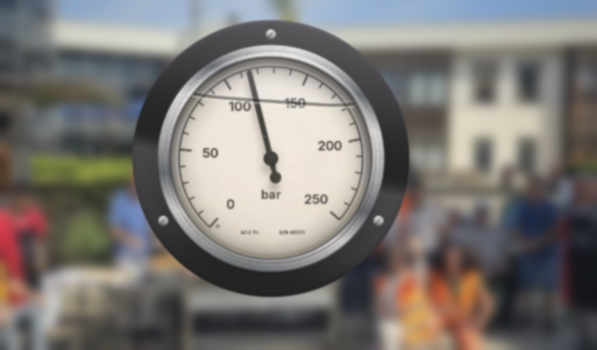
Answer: 115 bar
